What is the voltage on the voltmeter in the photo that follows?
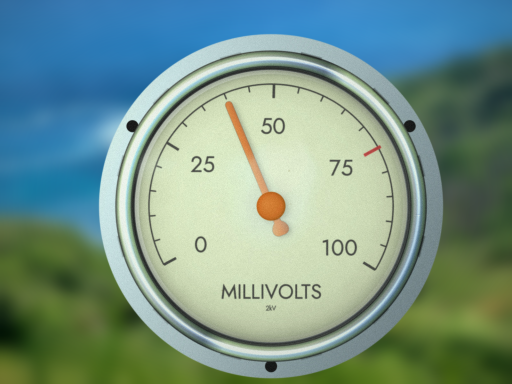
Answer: 40 mV
